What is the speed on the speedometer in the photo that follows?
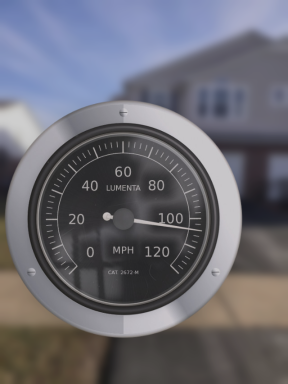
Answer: 104 mph
